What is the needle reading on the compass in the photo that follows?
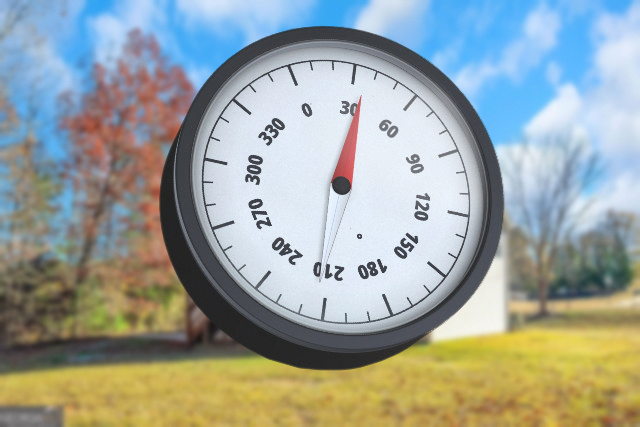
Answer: 35 °
